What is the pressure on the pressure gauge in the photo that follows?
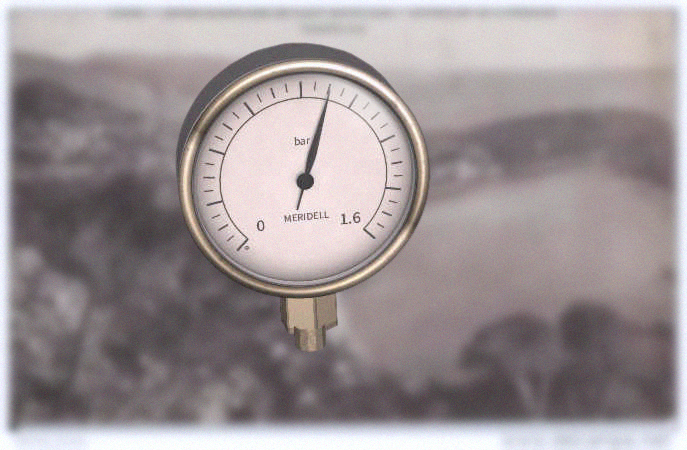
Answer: 0.9 bar
